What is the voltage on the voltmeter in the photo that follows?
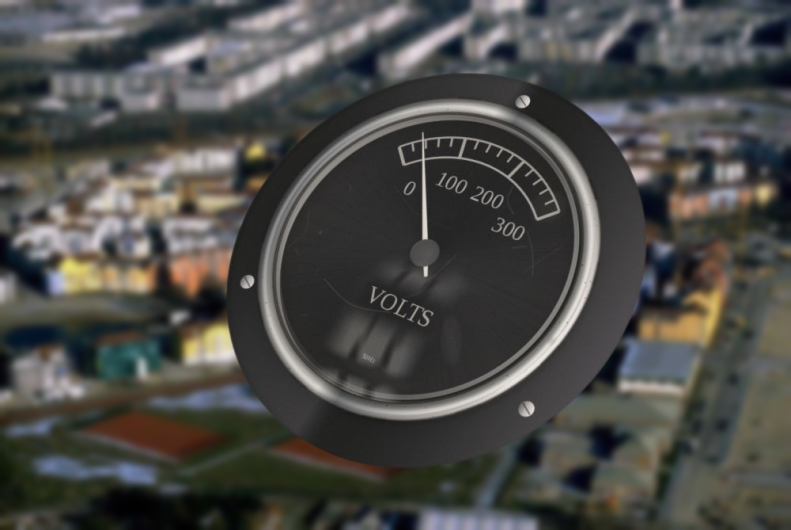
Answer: 40 V
